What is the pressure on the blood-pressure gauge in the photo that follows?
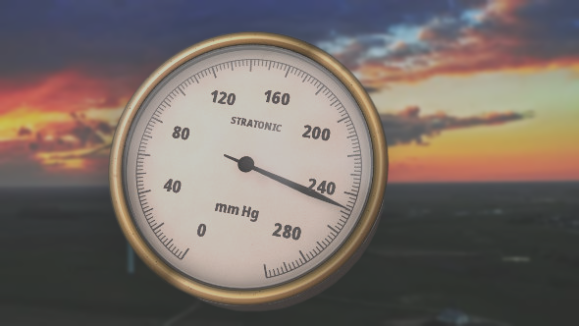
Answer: 248 mmHg
